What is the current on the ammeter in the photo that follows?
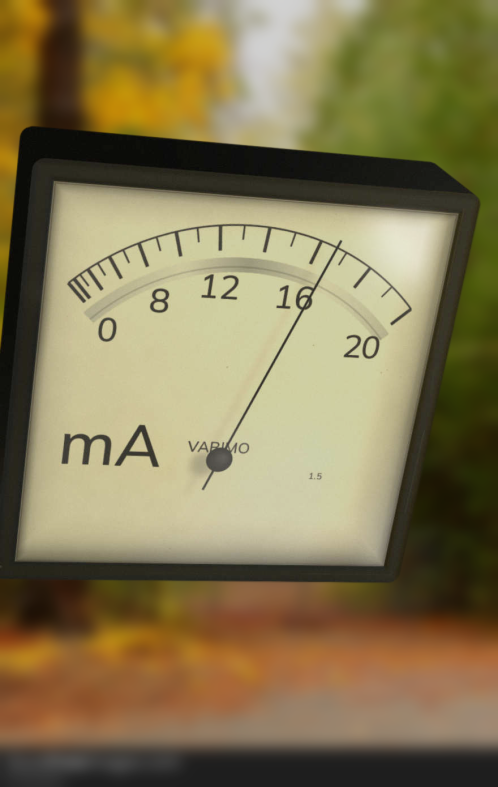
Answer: 16.5 mA
